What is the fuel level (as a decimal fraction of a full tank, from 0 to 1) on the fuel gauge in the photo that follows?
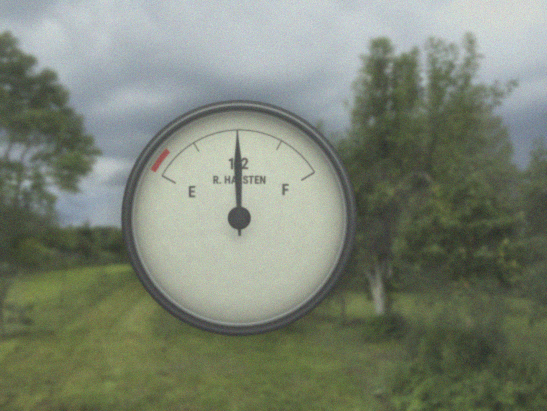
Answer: 0.5
